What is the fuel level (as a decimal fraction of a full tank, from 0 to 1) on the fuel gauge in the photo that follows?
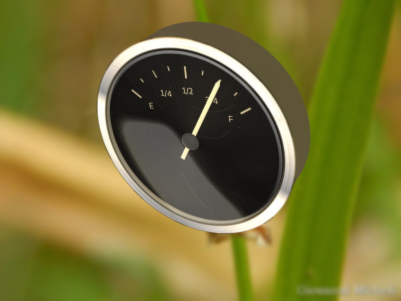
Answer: 0.75
